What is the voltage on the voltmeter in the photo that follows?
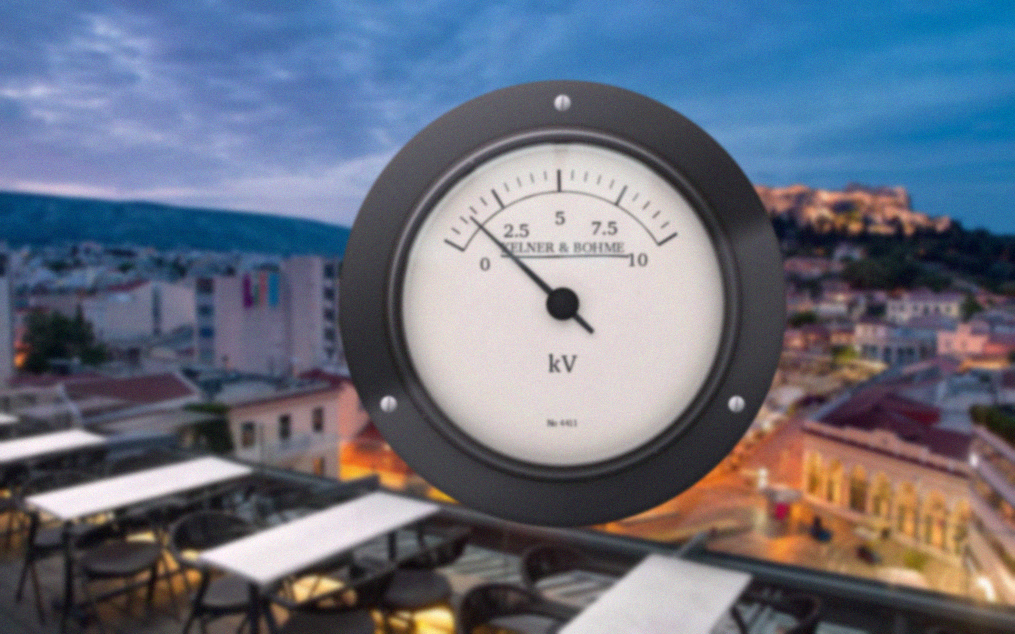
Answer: 1.25 kV
